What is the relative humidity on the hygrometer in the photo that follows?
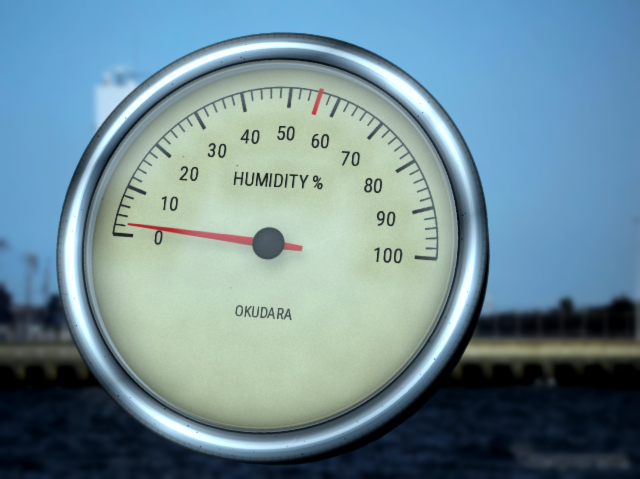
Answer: 2 %
